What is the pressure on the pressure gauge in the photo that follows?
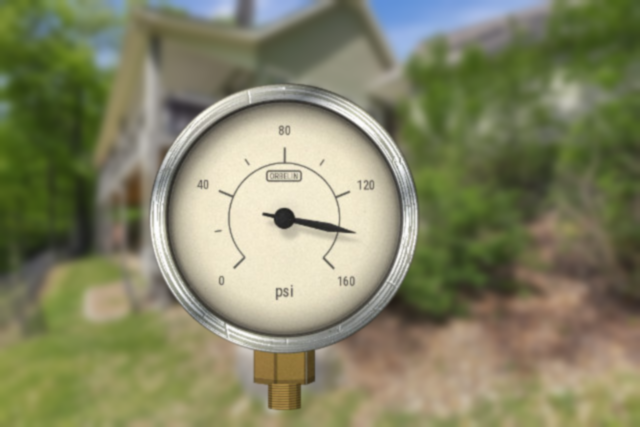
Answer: 140 psi
